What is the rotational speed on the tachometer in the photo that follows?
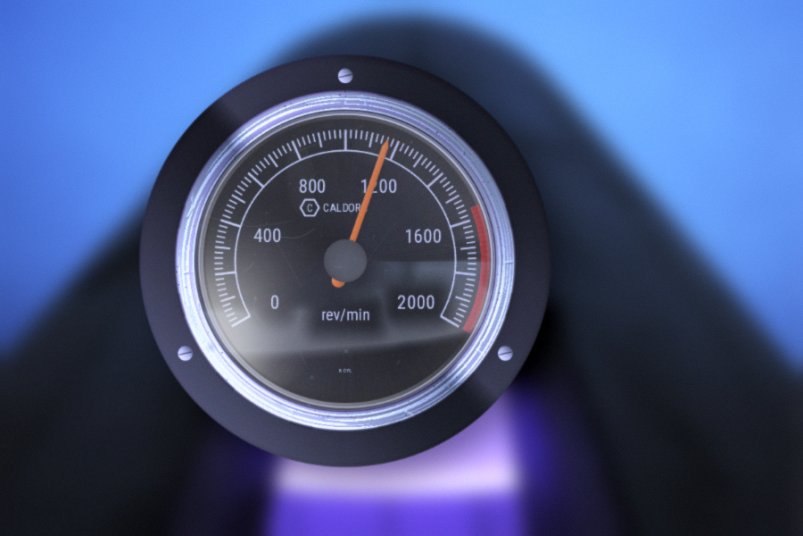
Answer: 1160 rpm
